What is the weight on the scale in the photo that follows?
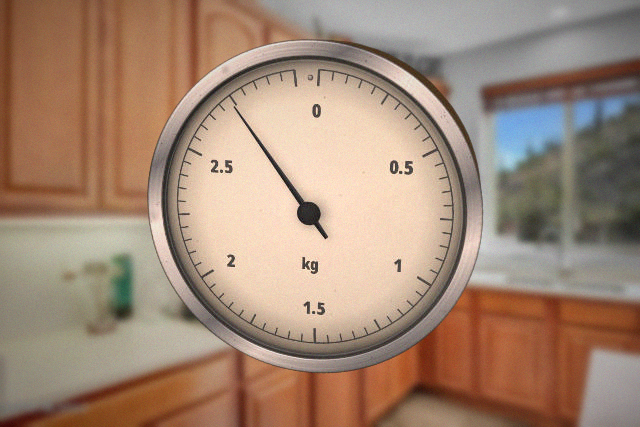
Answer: 2.75 kg
